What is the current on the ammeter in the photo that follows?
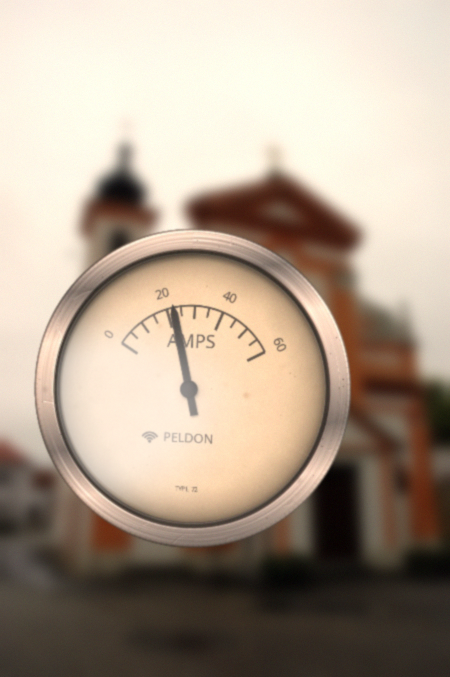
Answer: 22.5 A
